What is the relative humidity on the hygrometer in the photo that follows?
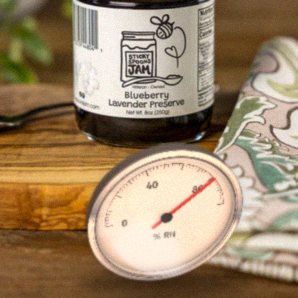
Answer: 80 %
